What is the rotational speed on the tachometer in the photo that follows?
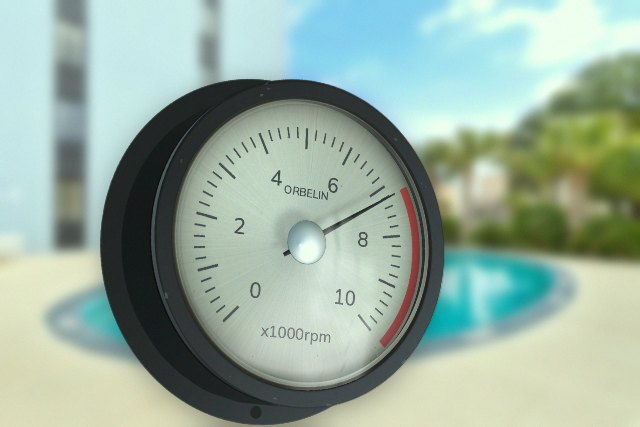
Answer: 7200 rpm
